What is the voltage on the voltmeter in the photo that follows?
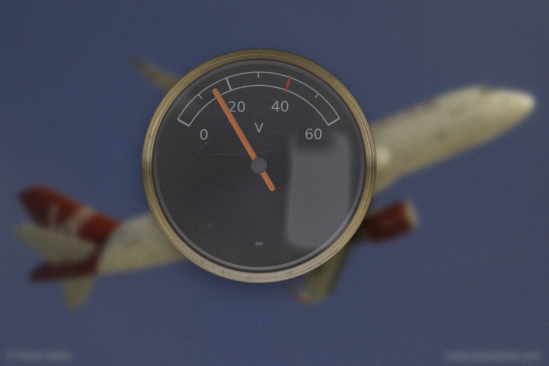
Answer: 15 V
